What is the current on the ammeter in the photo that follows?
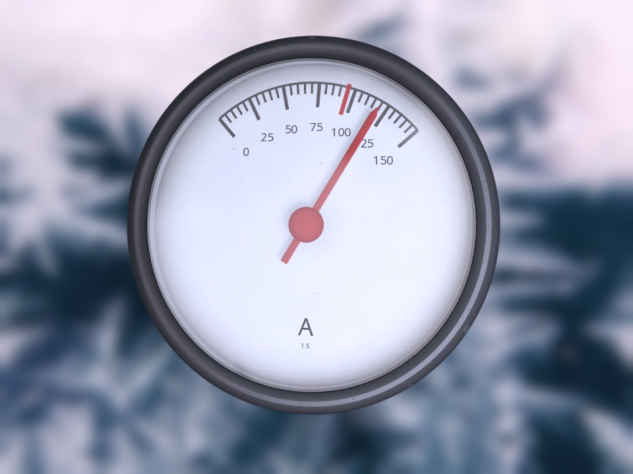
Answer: 120 A
